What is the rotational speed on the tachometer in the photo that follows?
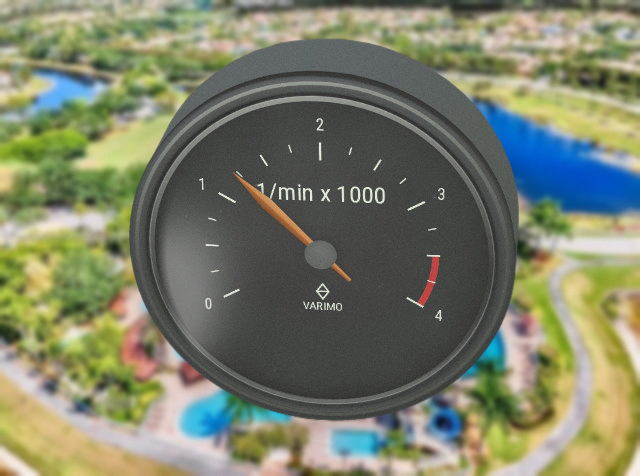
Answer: 1250 rpm
